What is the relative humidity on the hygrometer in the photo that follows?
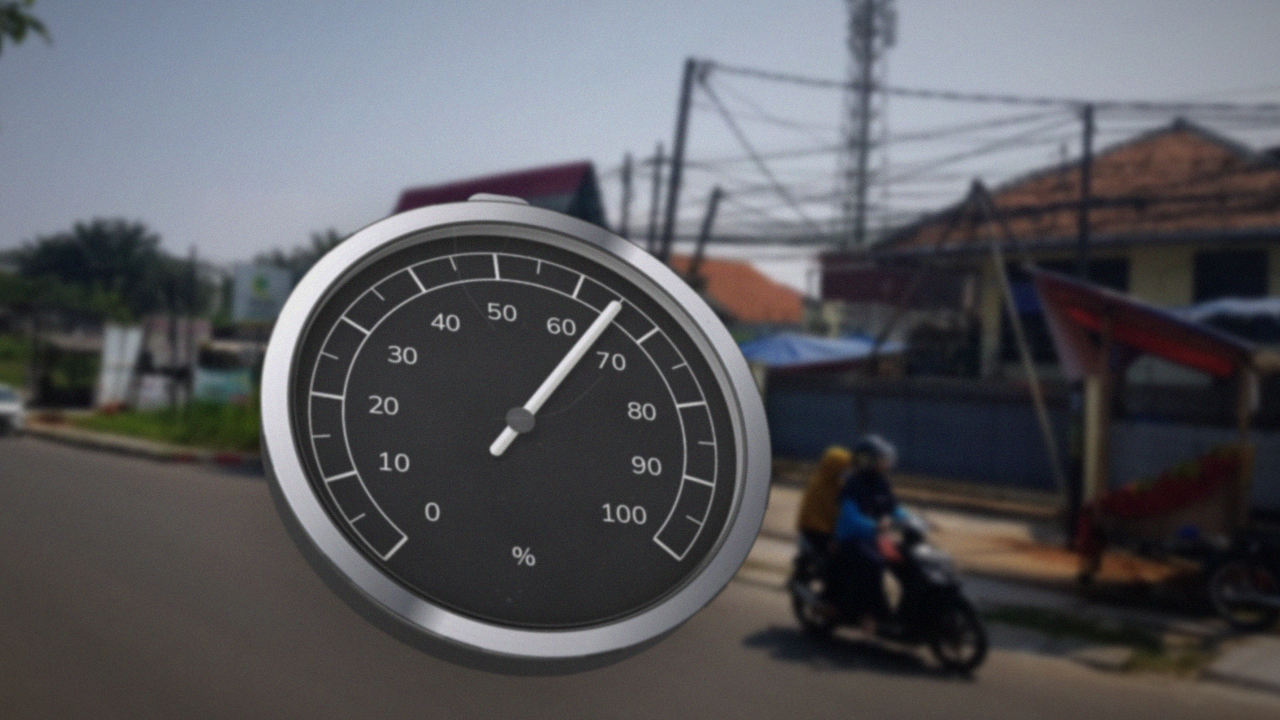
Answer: 65 %
